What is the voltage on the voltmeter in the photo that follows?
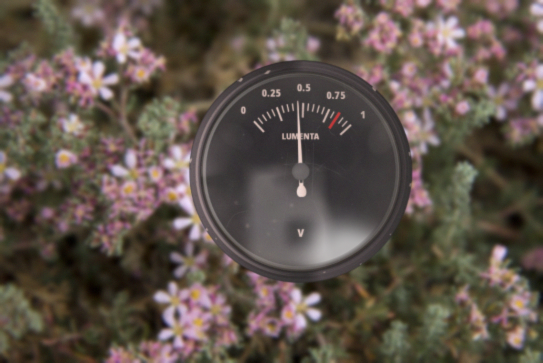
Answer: 0.45 V
